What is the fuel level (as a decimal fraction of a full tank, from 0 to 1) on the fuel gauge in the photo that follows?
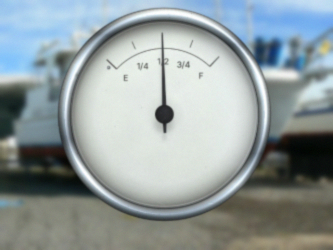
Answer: 0.5
